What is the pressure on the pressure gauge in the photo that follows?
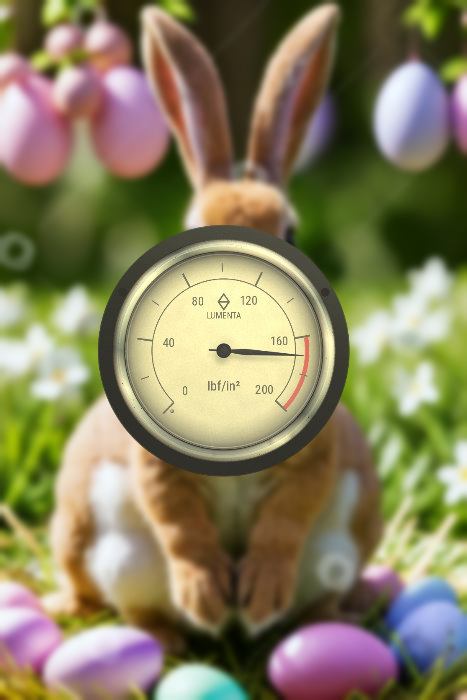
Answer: 170 psi
